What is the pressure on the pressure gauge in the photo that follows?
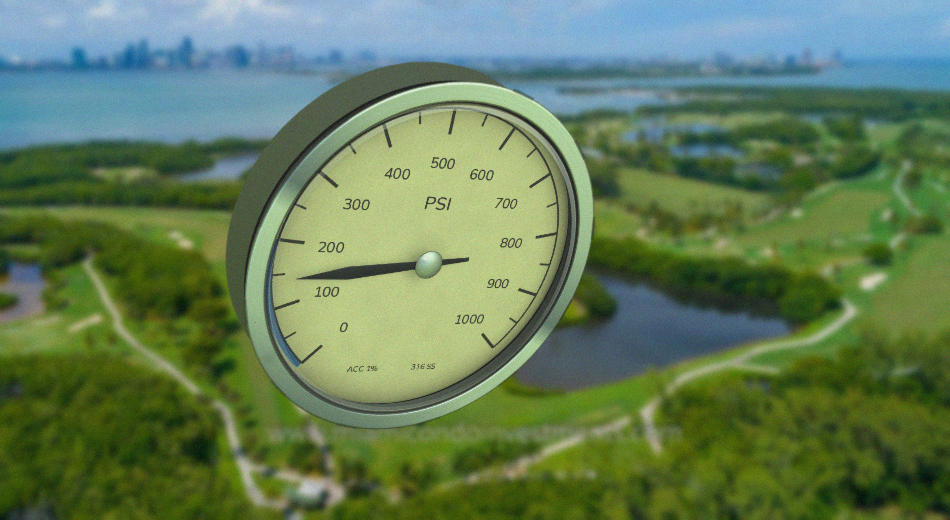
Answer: 150 psi
